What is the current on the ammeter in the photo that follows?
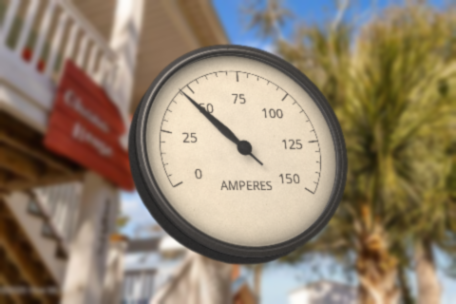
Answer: 45 A
